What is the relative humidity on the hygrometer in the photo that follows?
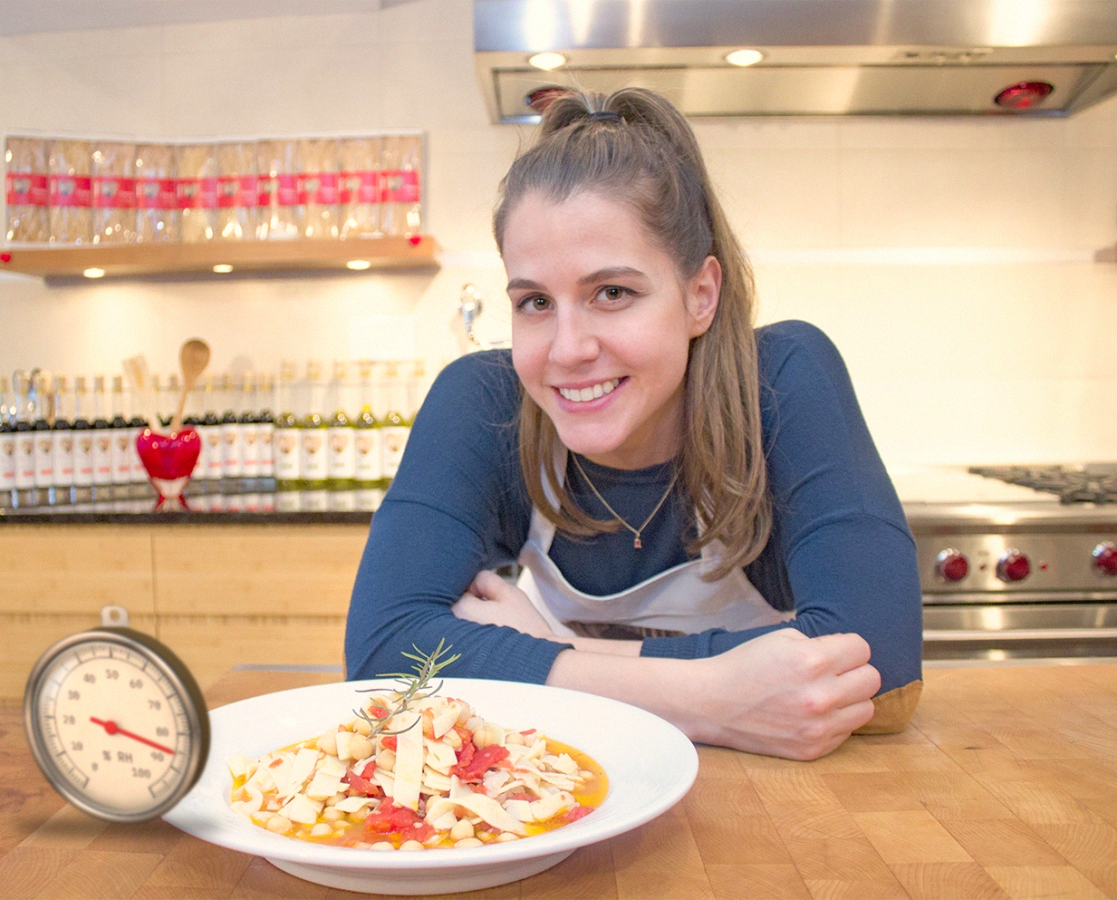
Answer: 85 %
